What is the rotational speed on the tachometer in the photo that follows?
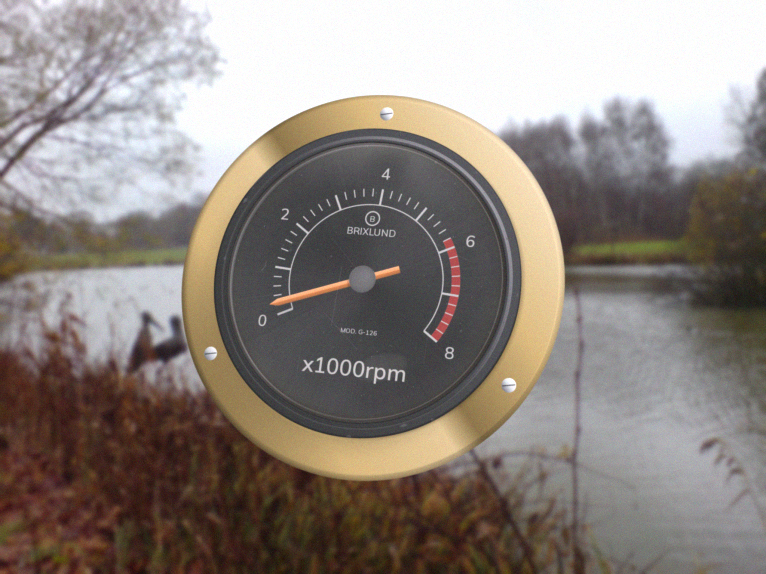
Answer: 200 rpm
